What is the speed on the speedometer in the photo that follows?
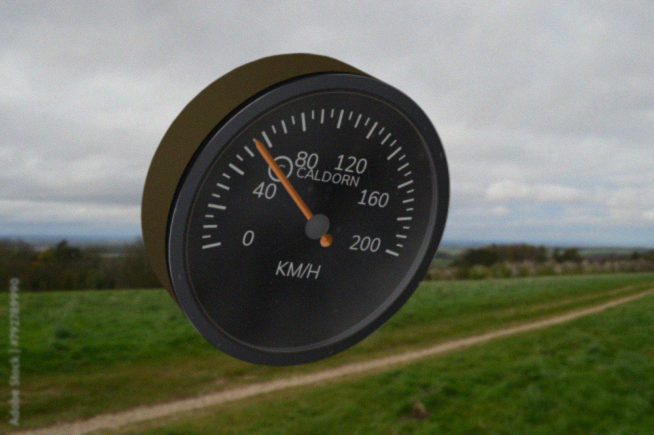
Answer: 55 km/h
